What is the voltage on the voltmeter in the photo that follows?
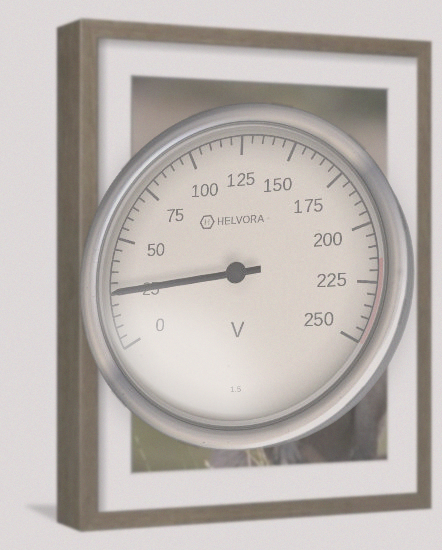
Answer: 25 V
